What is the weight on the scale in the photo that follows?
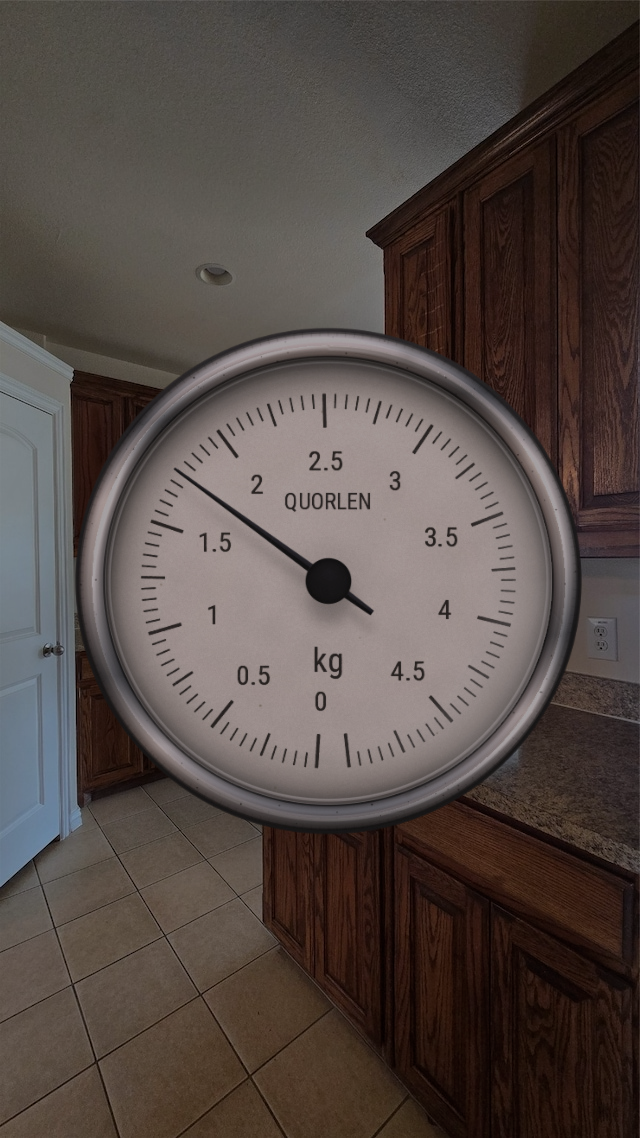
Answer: 1.75 kg
